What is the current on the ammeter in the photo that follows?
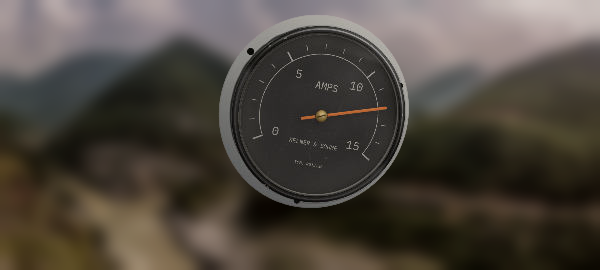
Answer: 12 A
